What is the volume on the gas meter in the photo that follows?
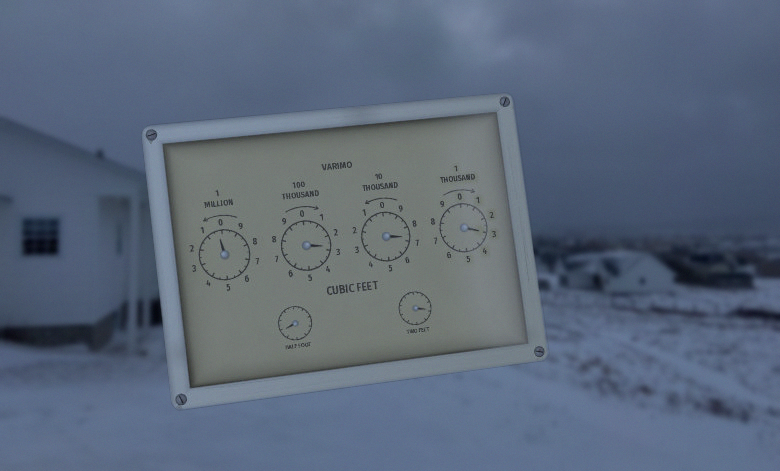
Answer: 27300 ft³
